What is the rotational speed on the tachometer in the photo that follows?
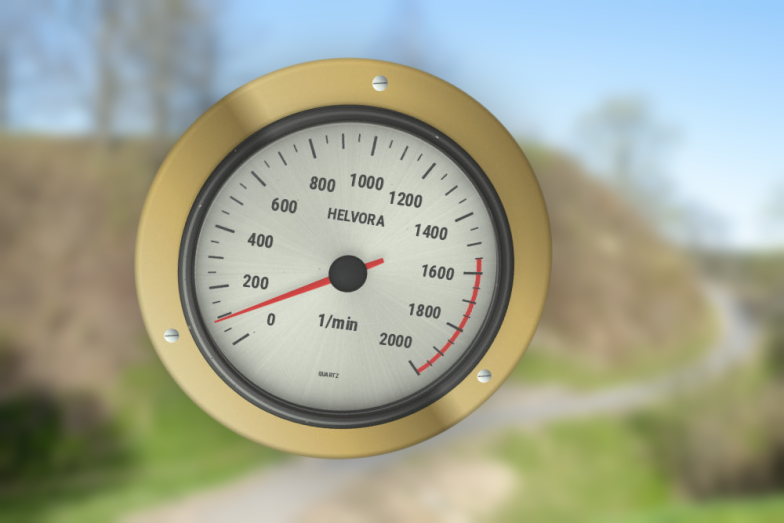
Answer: 100 rpm
